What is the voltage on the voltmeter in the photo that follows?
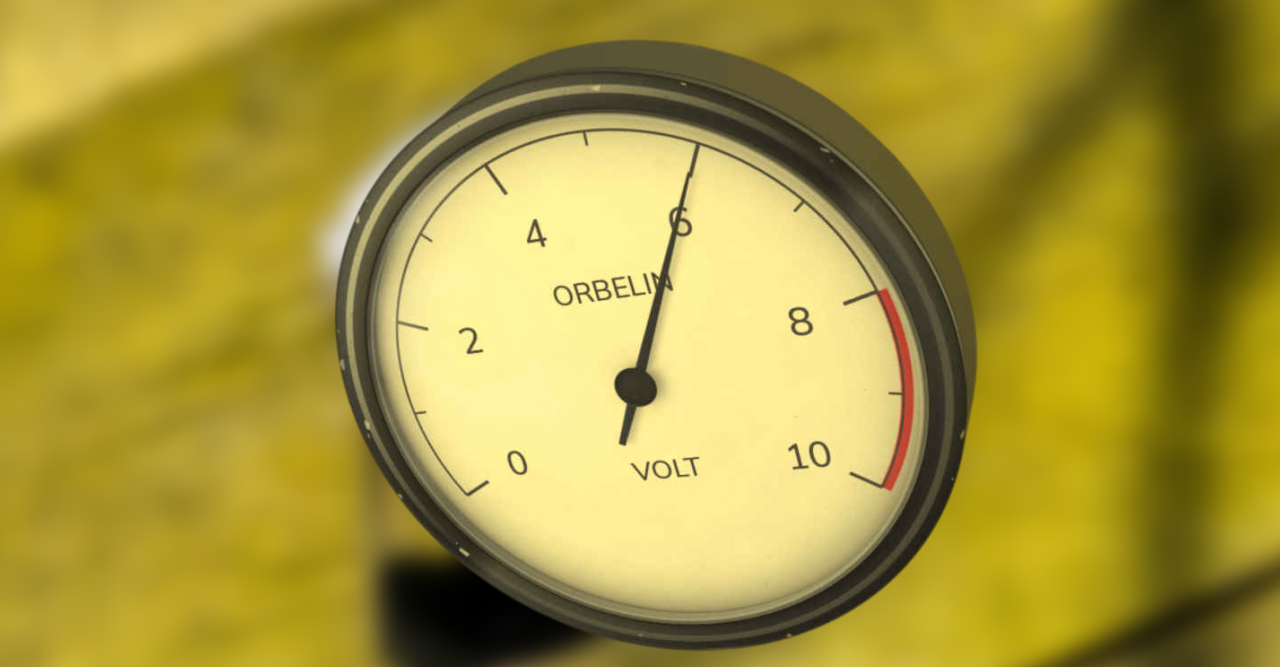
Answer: 6 V
